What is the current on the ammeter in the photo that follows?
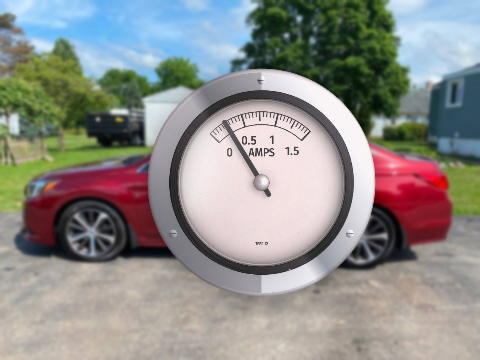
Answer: 0.25 A
